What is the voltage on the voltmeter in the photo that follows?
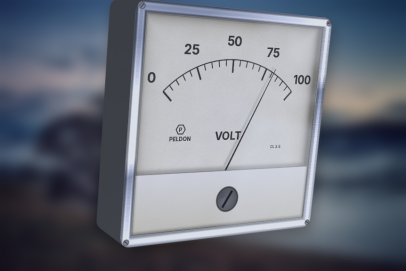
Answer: 80 V
